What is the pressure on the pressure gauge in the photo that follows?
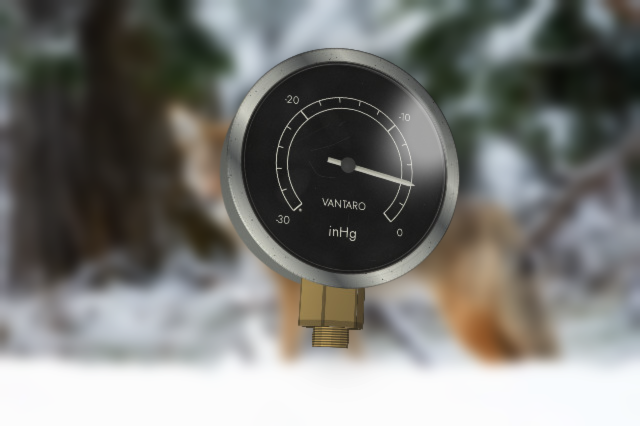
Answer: -4 inHg
